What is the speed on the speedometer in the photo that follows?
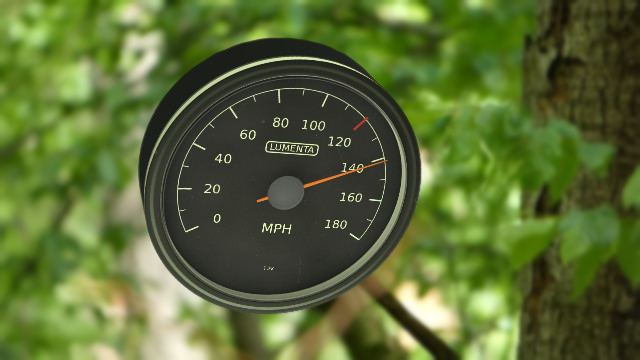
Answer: 140 mph
